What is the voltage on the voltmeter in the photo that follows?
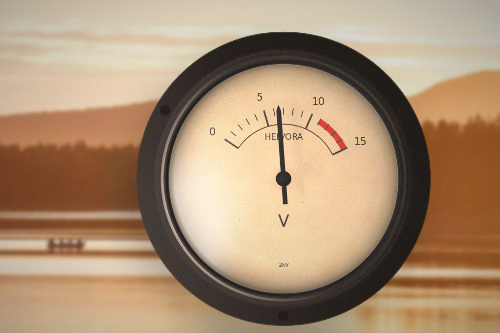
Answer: 6.5 V
